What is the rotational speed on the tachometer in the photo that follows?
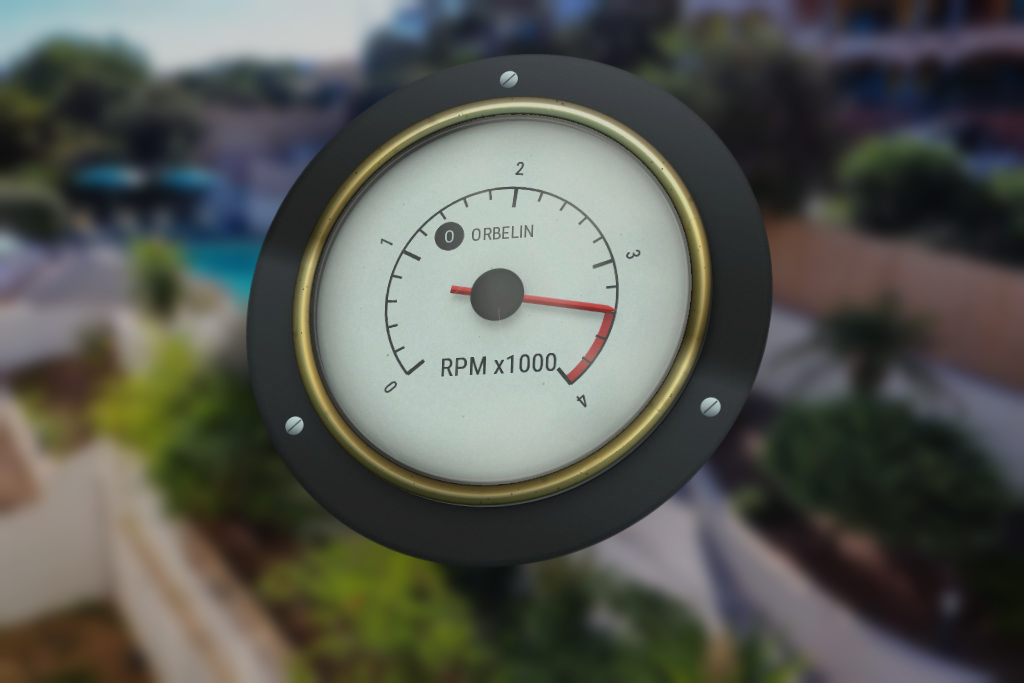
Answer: 3400 rpm
